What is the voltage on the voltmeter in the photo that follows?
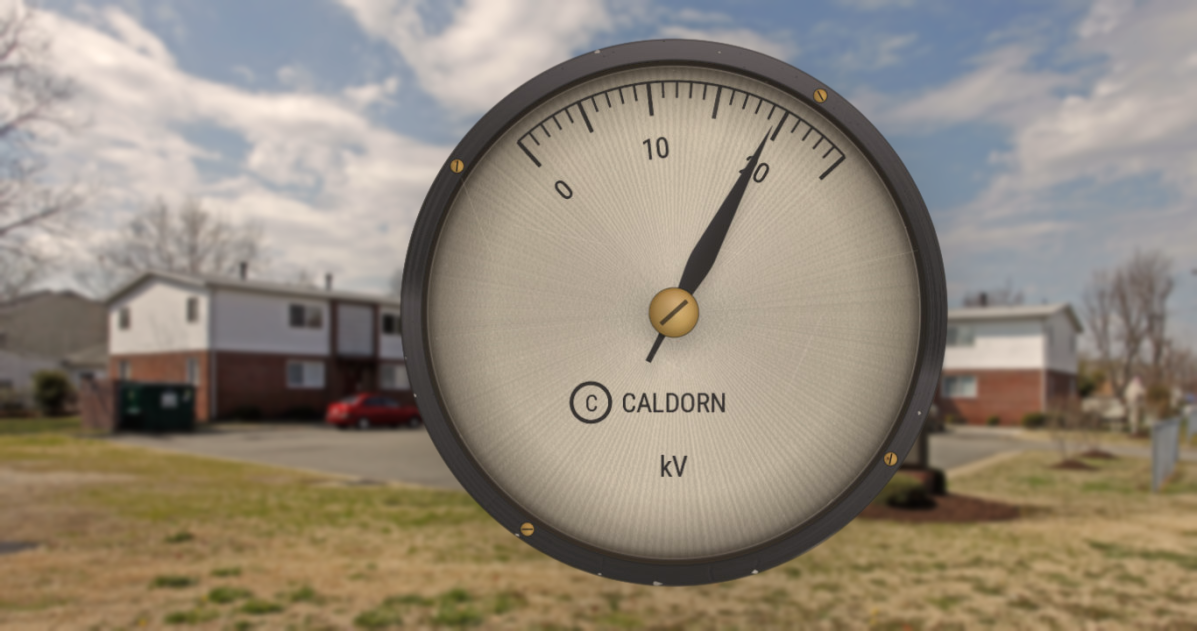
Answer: 19.5 kV
